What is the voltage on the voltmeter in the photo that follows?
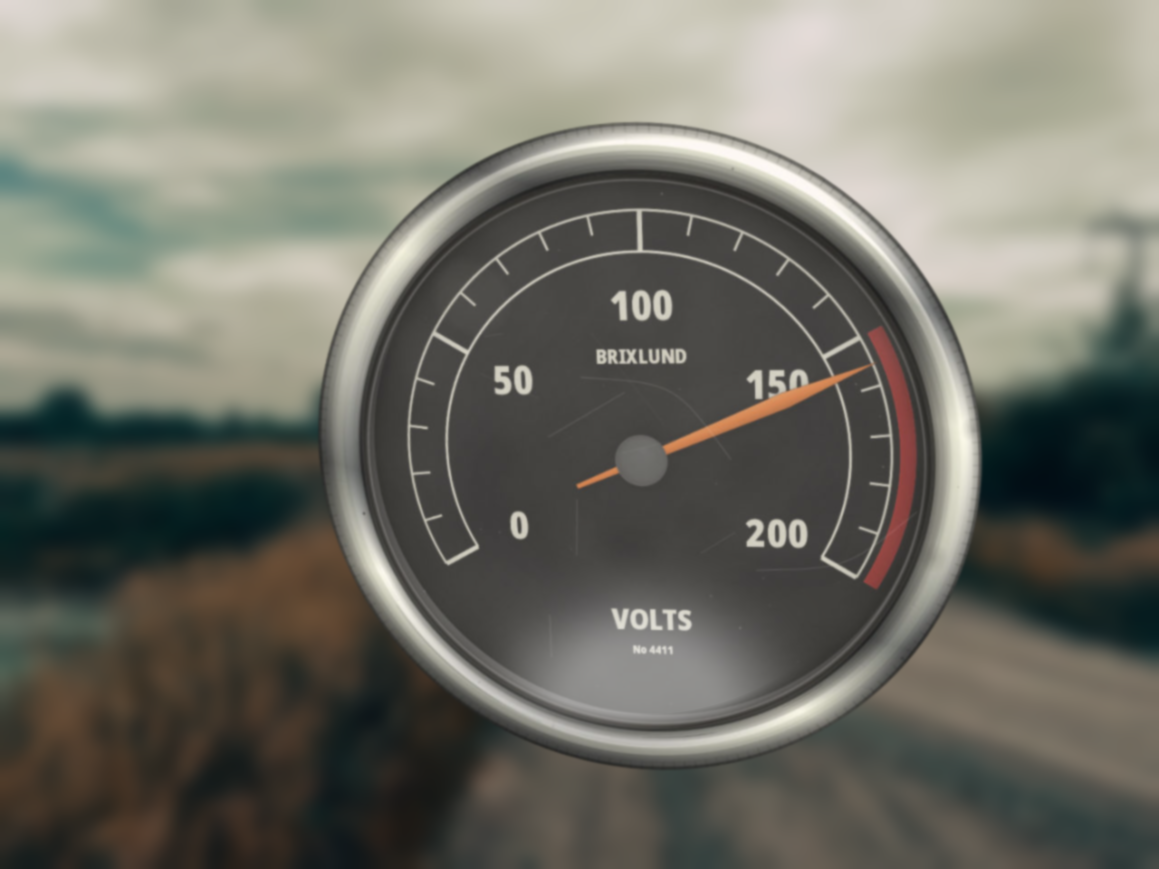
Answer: 155 V
